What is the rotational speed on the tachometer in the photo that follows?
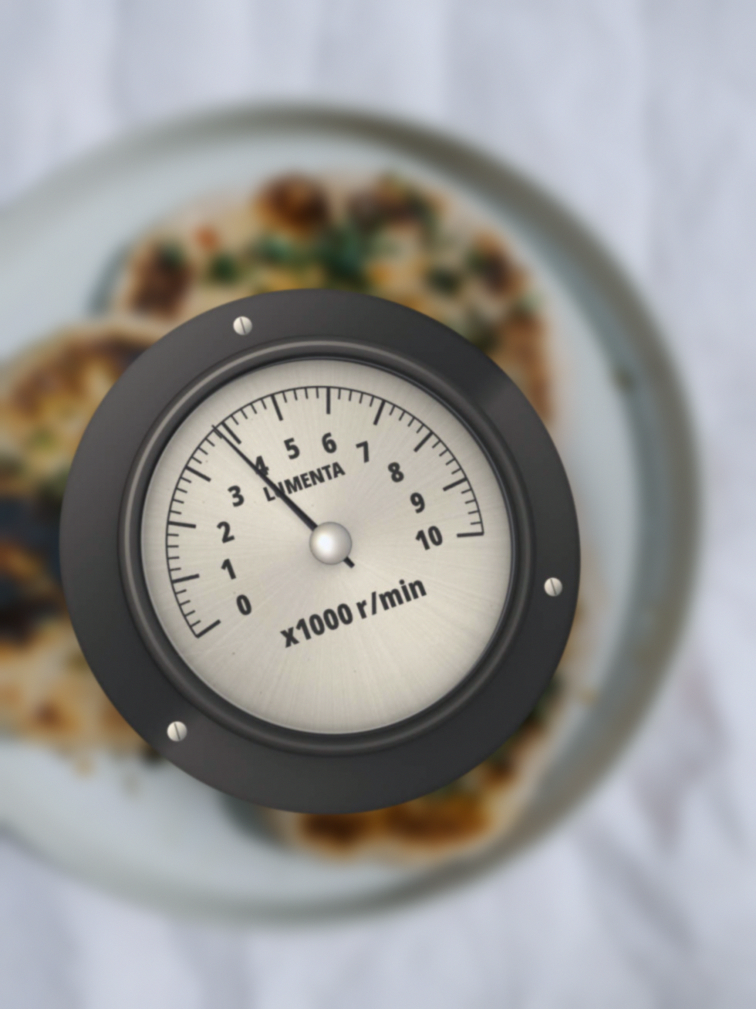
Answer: 3800 rpm
